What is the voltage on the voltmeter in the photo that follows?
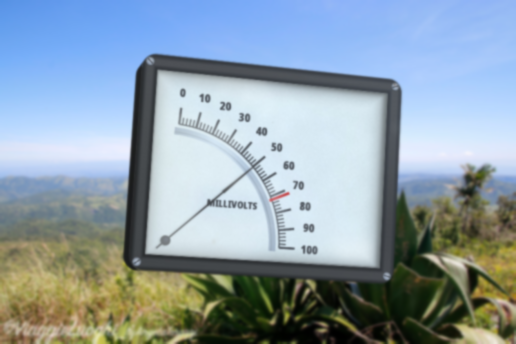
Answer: 50 mV
